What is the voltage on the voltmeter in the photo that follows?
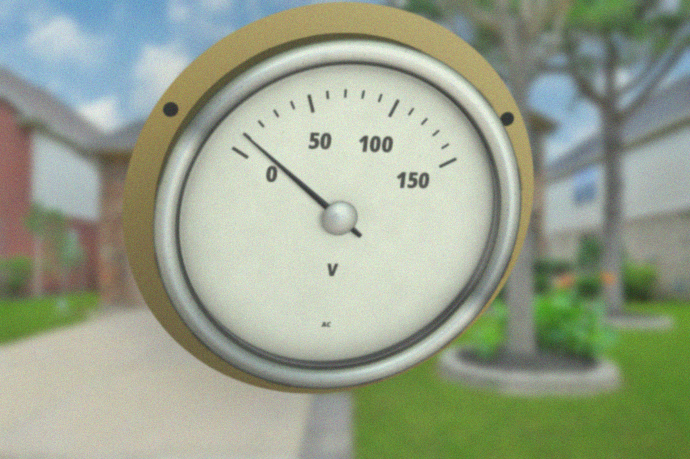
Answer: 10 V
